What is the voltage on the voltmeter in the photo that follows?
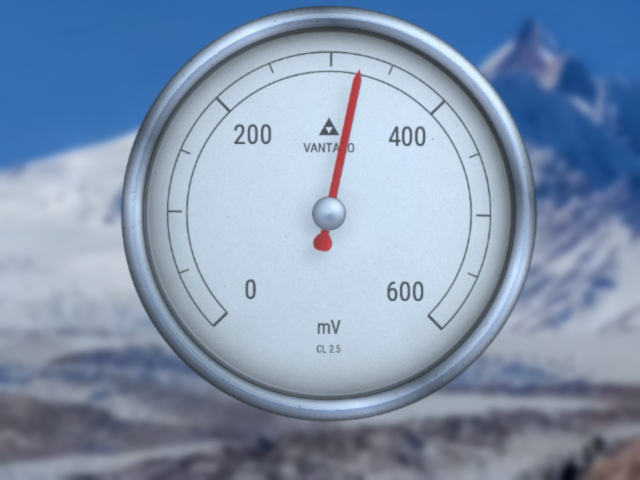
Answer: 325 mV
